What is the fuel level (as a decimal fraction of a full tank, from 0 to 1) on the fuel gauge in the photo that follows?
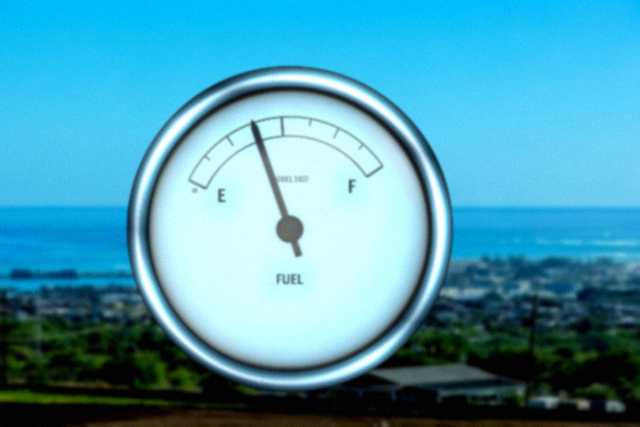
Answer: 0.375
